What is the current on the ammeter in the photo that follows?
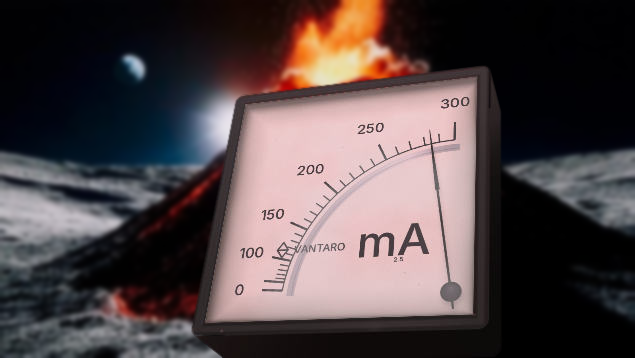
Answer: 285 mA
